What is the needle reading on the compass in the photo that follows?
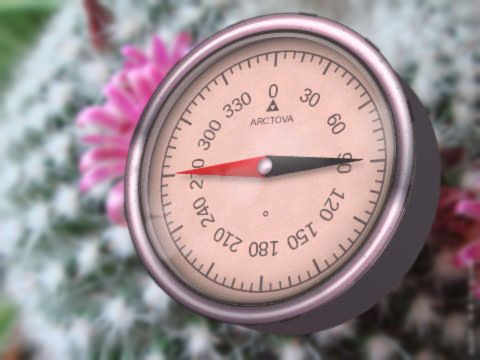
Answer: 270 °
